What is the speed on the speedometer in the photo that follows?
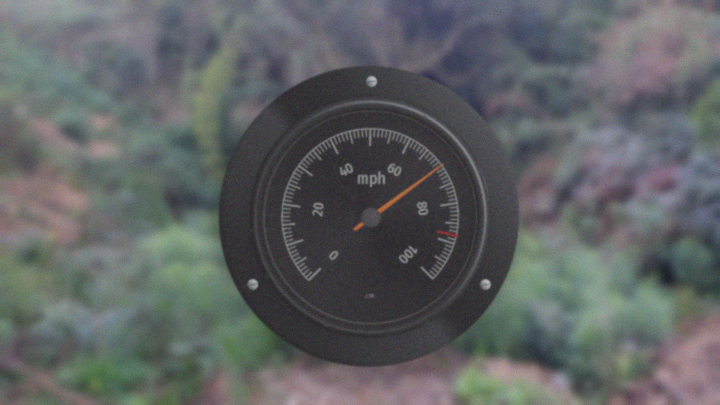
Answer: 70 mph
